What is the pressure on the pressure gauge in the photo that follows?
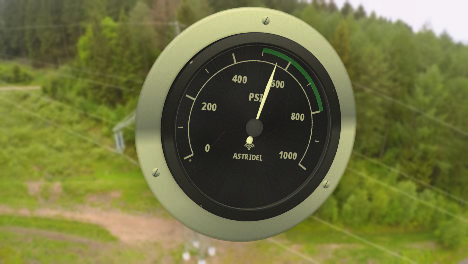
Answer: 550 psi
